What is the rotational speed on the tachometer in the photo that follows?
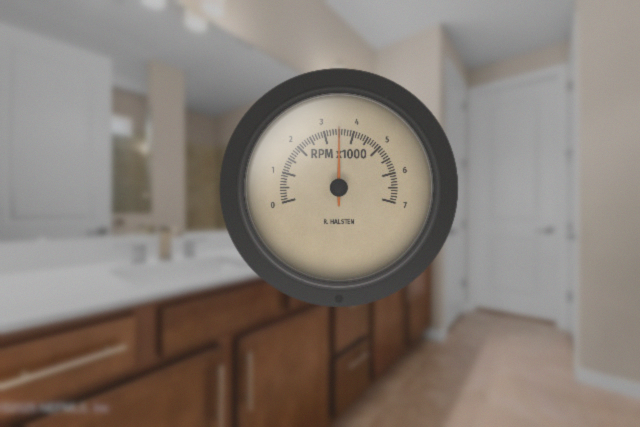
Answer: 3500 rpm
